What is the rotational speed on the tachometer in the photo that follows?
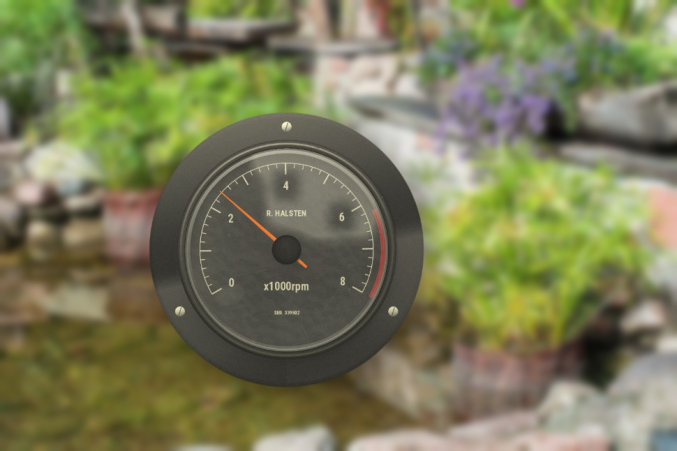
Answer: 2400 rpm
